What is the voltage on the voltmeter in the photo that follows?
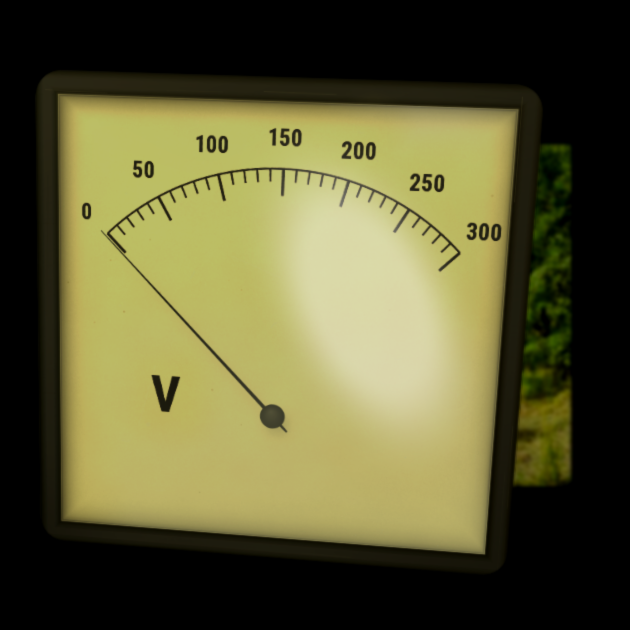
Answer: 0 V
